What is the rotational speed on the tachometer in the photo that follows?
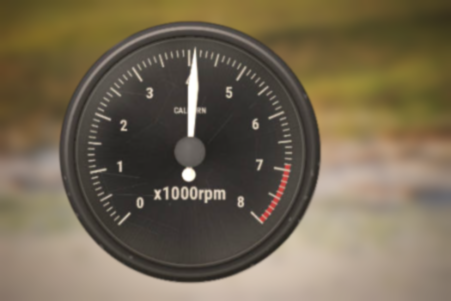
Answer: 4100 rpm
